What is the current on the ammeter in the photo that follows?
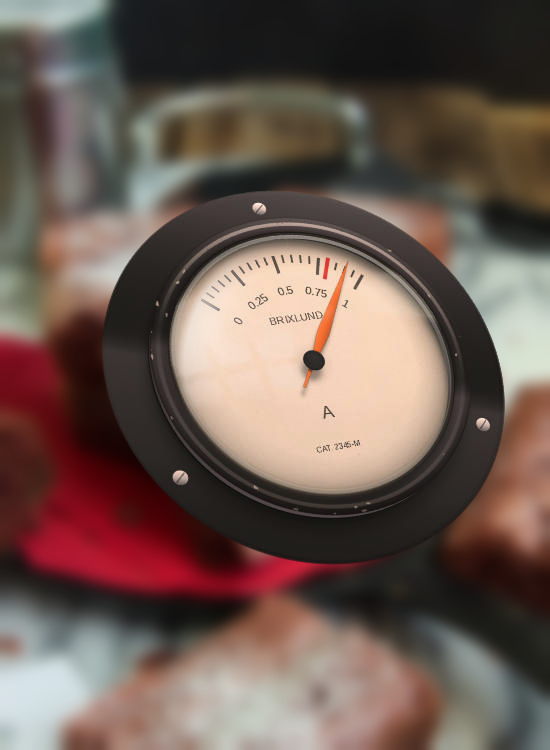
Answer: 0.9 A
